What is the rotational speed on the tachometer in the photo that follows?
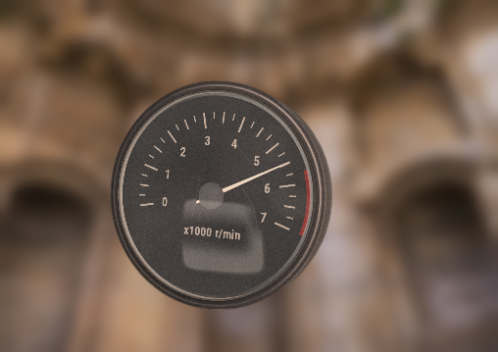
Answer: 5500 rpm
